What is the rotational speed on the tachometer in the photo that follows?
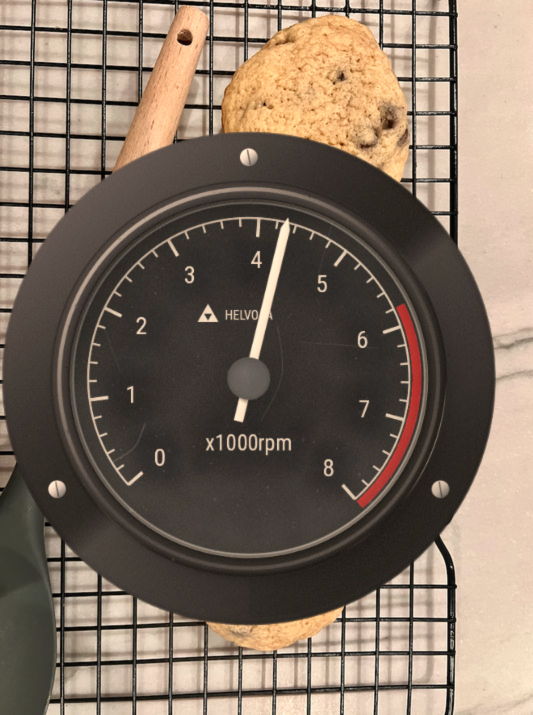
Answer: 4300 rpm
